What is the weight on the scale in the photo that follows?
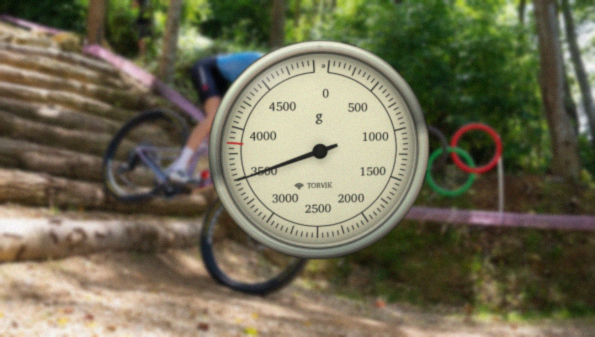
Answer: 3500 g
